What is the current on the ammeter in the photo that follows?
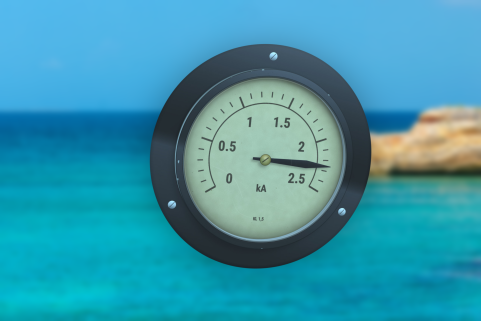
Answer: 2.25 kA
